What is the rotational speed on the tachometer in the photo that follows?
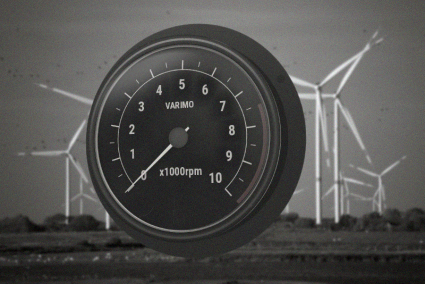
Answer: 0 rpm
